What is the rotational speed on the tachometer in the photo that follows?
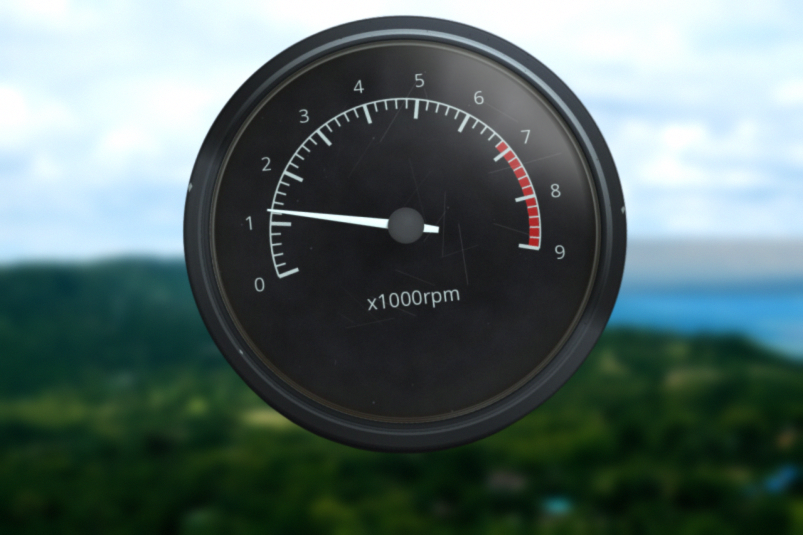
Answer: 1200 rpm
